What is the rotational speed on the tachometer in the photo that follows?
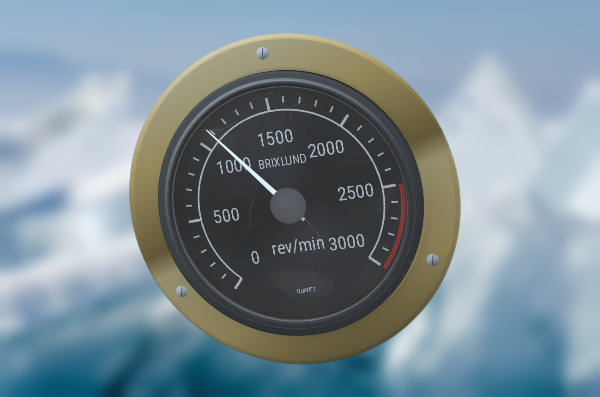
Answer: 1100 rpm
